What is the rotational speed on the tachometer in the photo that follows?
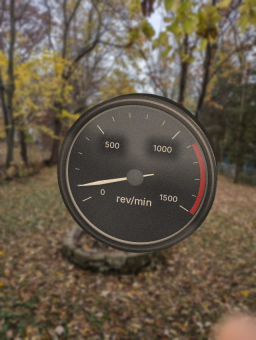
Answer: 100 rpm
